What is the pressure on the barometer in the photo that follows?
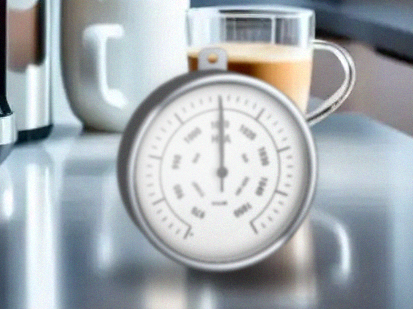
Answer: 1010 hPa
